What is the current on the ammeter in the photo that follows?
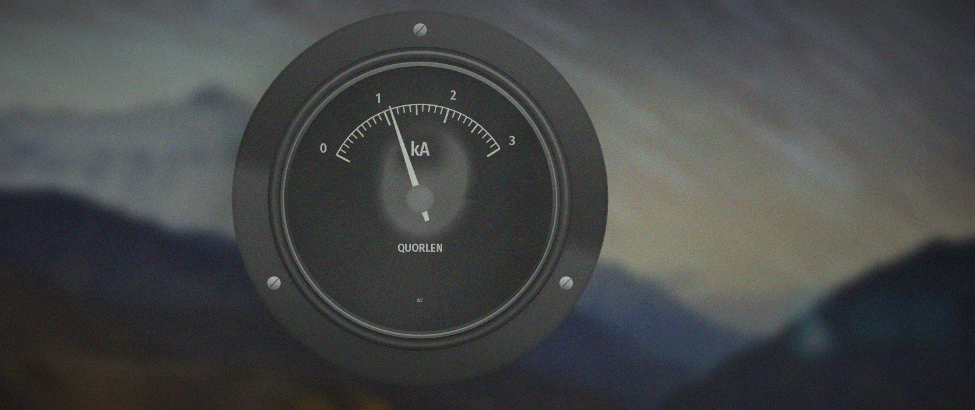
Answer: 1.1 kA
